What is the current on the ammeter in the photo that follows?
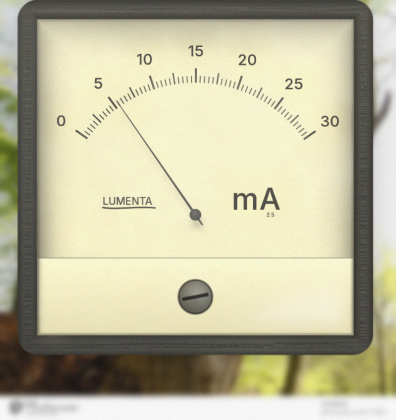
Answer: 5.5 mA
